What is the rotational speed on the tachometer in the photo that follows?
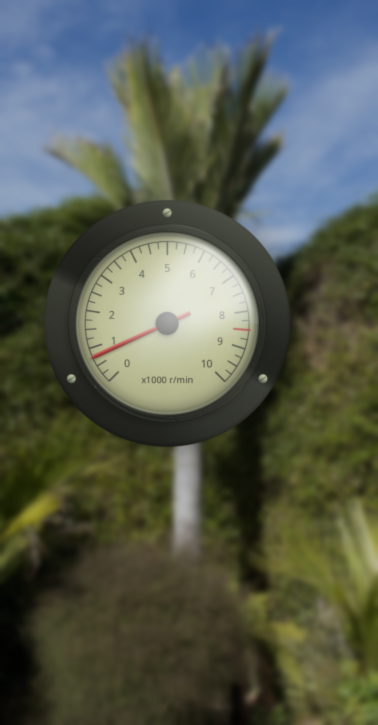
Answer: 750 rpm
